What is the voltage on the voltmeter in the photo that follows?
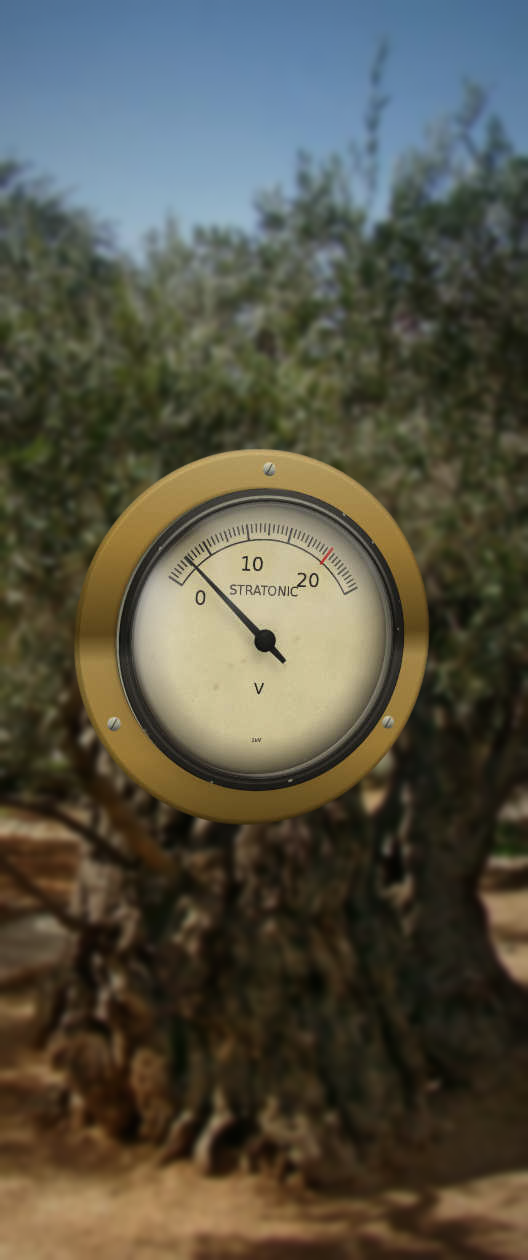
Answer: 2.5 V
